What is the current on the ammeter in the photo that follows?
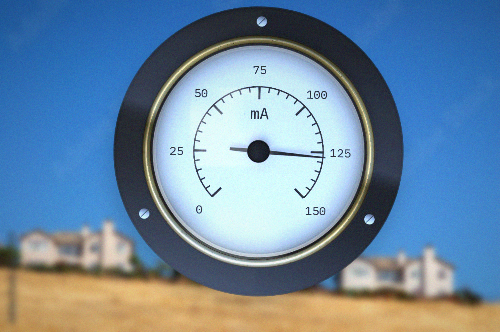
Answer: 127.5 mA
